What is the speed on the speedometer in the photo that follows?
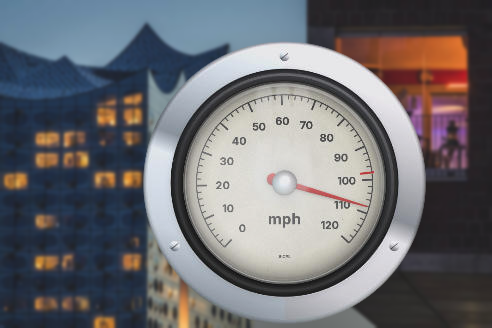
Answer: 108 mph
